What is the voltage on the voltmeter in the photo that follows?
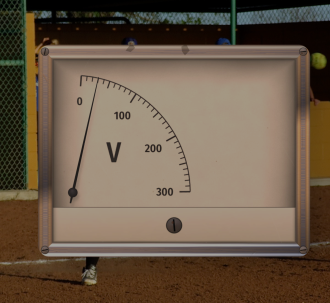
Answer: 30 V
